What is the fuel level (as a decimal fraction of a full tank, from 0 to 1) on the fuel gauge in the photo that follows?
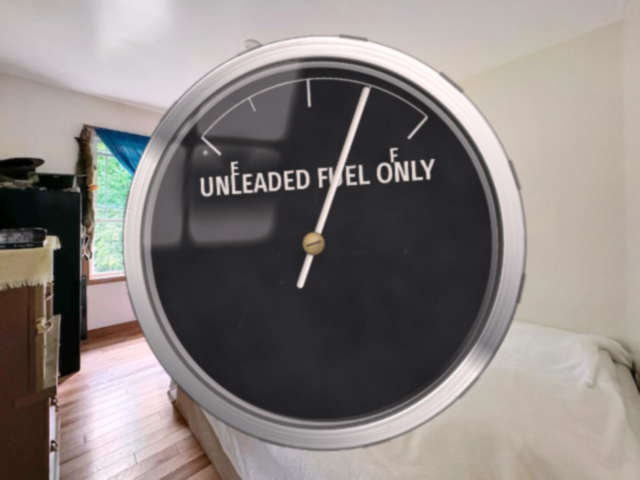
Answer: 0.75
